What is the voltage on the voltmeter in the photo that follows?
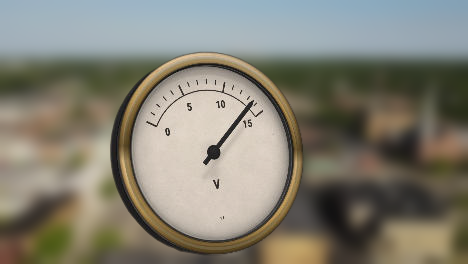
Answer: 13.5 V
